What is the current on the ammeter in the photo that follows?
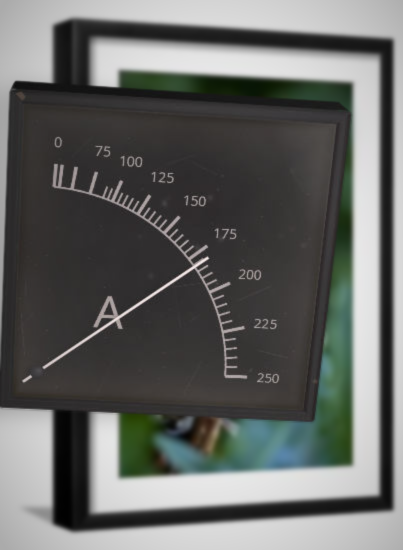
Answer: 180 A
